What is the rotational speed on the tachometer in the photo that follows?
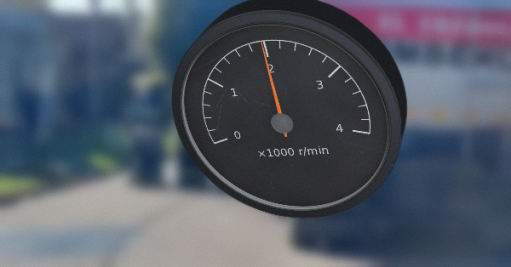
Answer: 2000 rpm
